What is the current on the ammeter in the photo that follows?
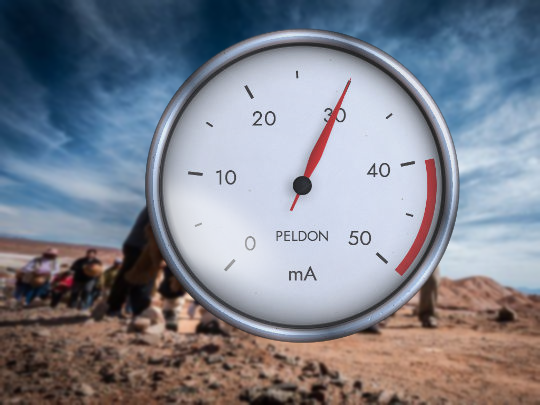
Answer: 30 mA
